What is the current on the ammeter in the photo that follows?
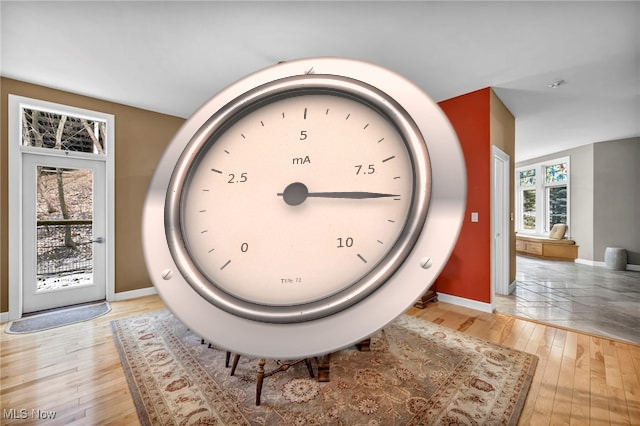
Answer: 8.5 mA
